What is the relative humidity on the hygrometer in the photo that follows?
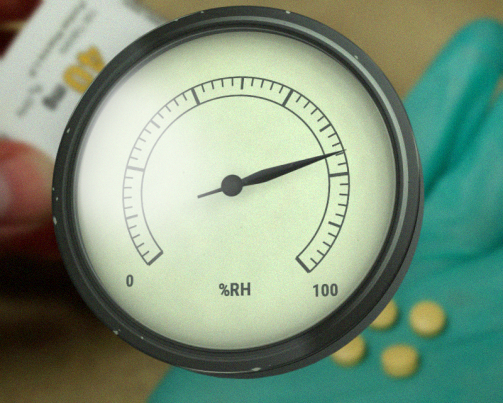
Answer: 76 %
